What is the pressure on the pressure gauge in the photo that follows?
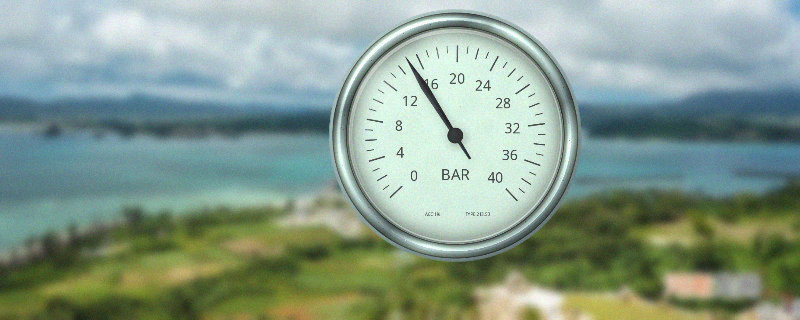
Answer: 15 bar
